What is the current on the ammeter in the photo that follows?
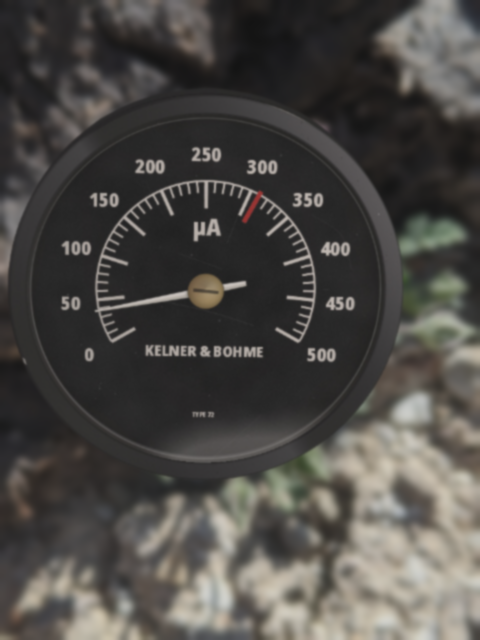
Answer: 40 µA
